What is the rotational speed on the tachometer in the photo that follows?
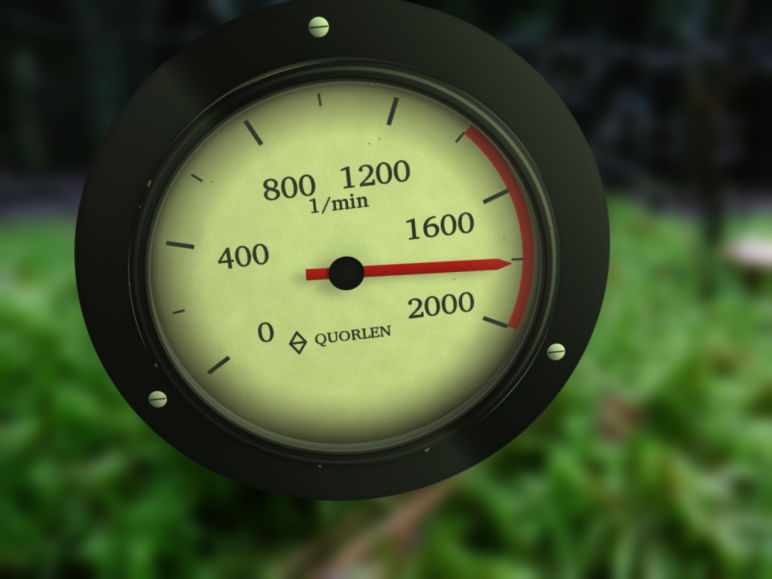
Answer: 1800 rpm
